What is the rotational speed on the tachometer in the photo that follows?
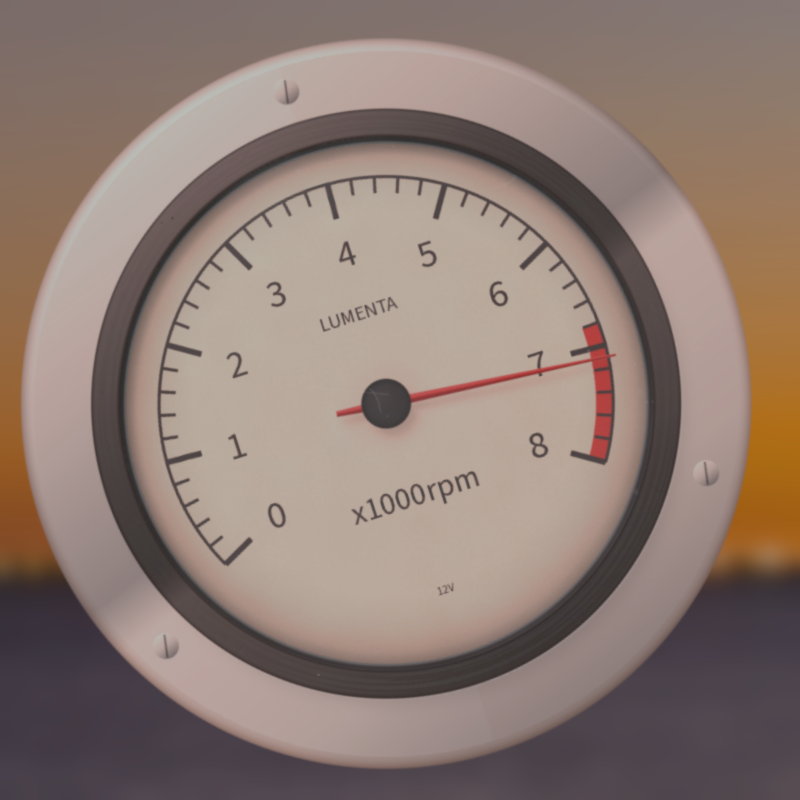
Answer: 7100 rpm
